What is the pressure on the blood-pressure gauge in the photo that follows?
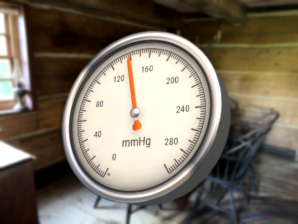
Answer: 140 mmHg
